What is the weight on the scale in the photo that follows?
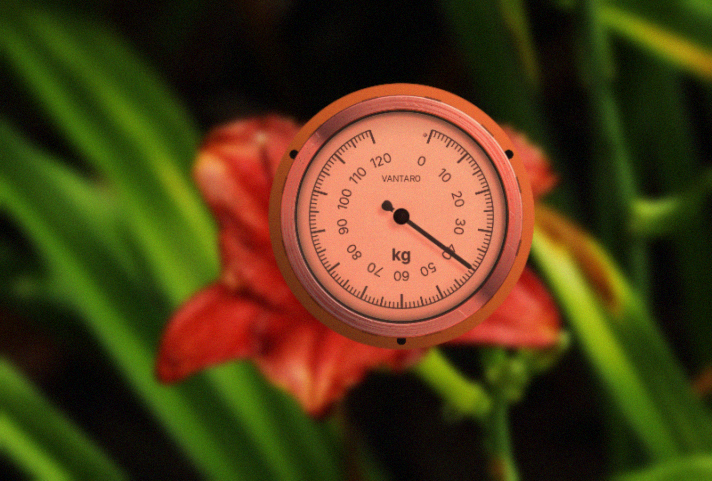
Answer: 40 kg
